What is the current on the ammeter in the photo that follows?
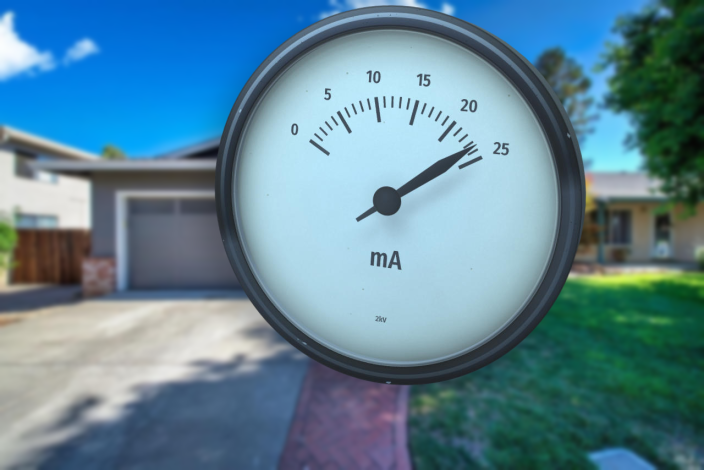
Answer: 23.5 mA
